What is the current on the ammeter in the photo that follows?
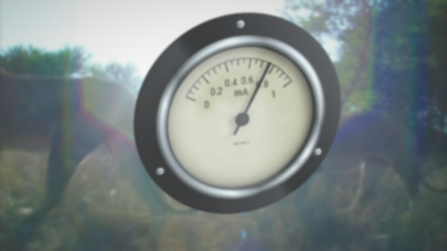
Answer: 0.75 mA
